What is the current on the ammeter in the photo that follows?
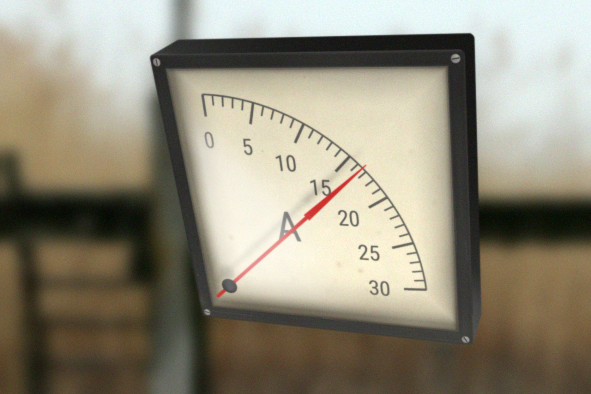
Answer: 16.5 A
